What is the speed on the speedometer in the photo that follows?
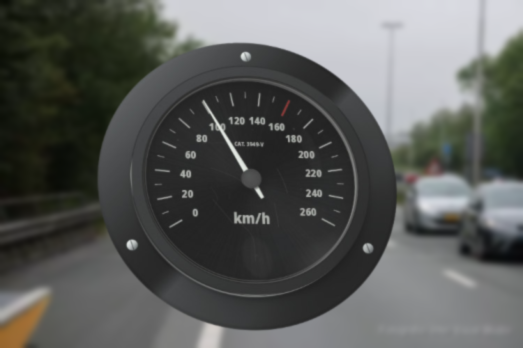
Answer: 100 km/h
